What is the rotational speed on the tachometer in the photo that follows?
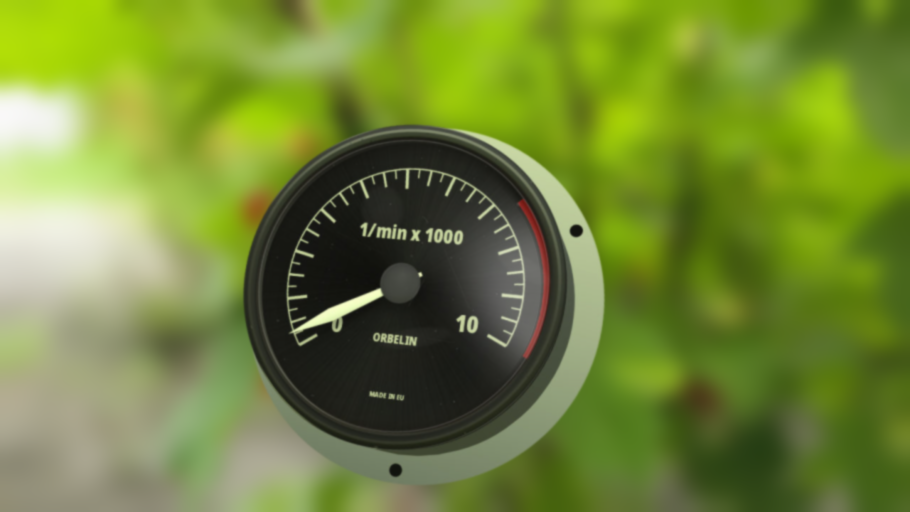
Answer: 250 rpm
